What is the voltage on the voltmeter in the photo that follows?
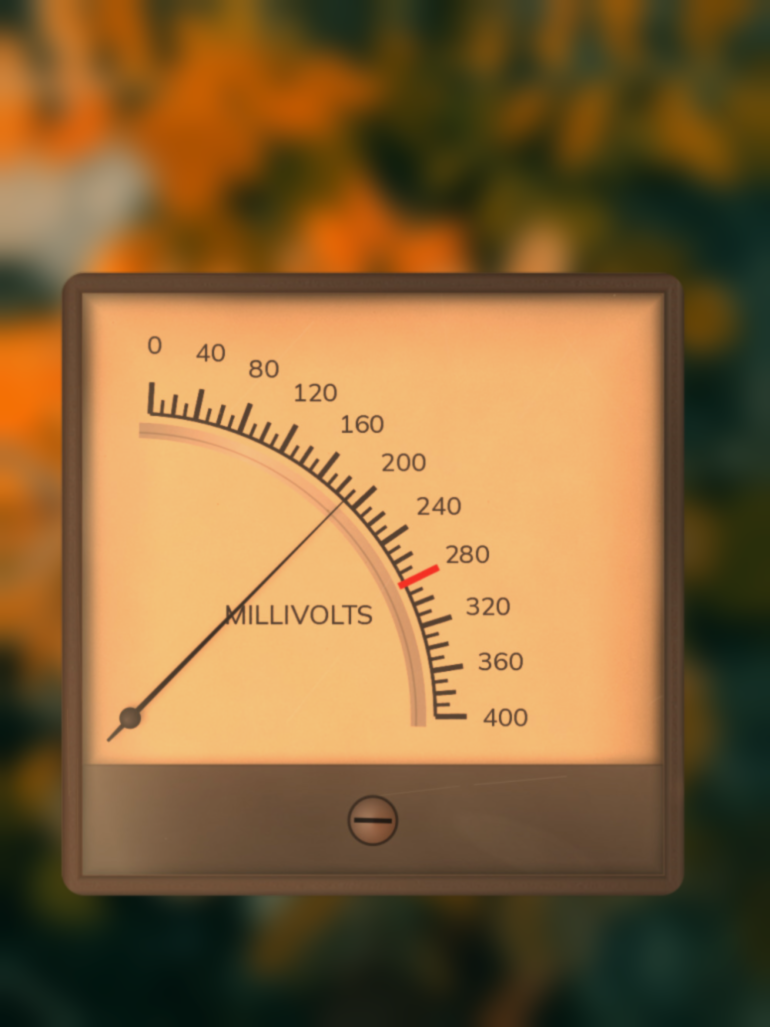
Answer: 190 mV
